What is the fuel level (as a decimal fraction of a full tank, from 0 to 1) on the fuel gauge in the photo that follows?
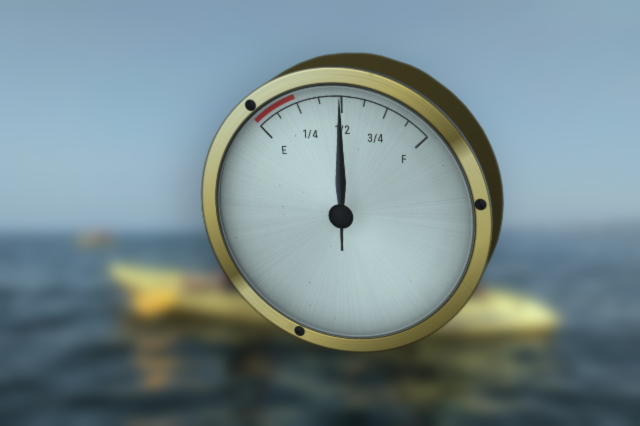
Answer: 0.5
